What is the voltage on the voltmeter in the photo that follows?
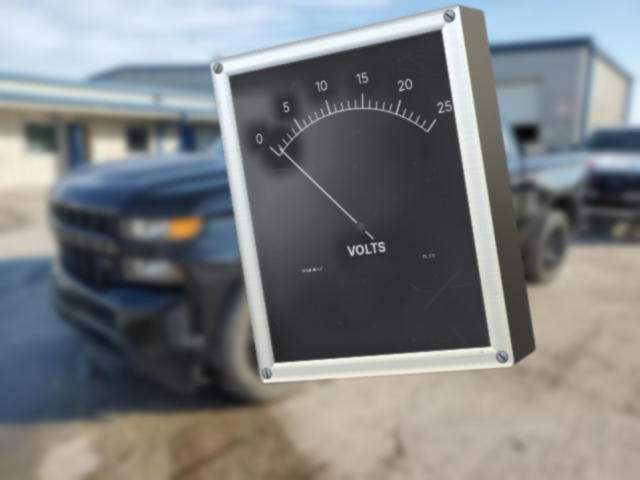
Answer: 1 V
